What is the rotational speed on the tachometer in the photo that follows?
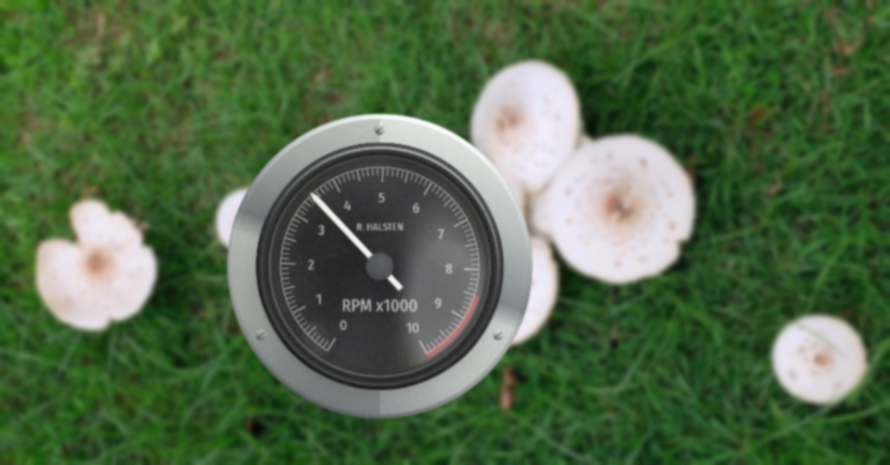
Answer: 3500 rpm
